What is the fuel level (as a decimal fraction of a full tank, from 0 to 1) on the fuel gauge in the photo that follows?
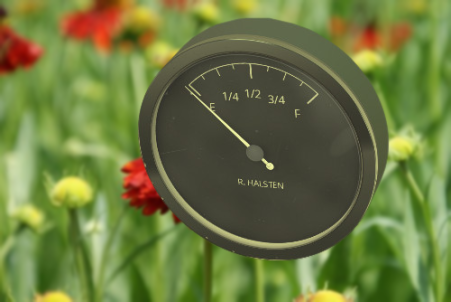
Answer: 0
